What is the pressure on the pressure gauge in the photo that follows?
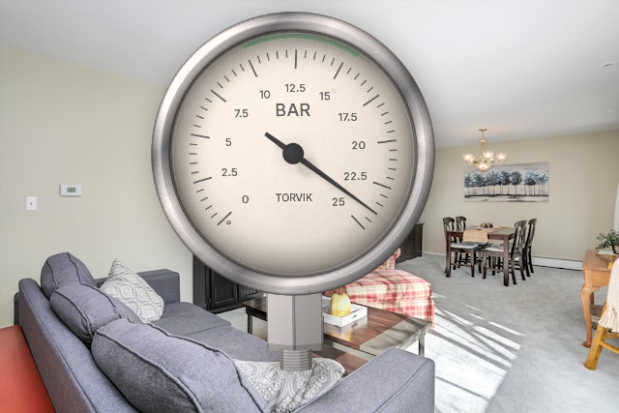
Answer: 24 bar
